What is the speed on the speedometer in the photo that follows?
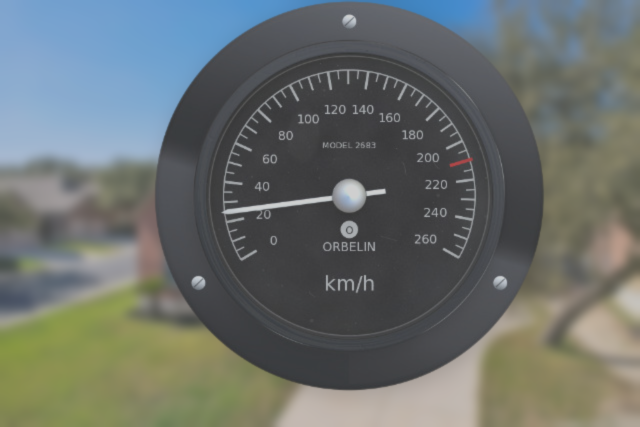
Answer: 25 km/h
